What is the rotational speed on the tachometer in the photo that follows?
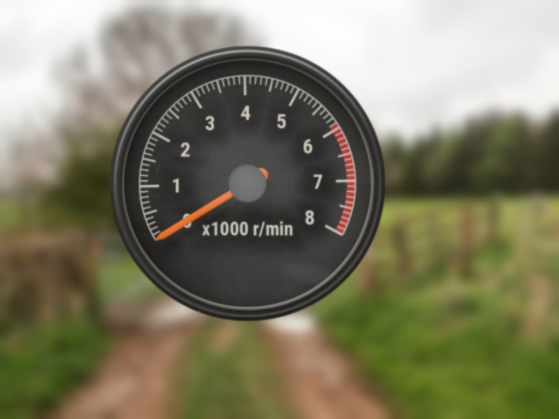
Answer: 0 rpm
